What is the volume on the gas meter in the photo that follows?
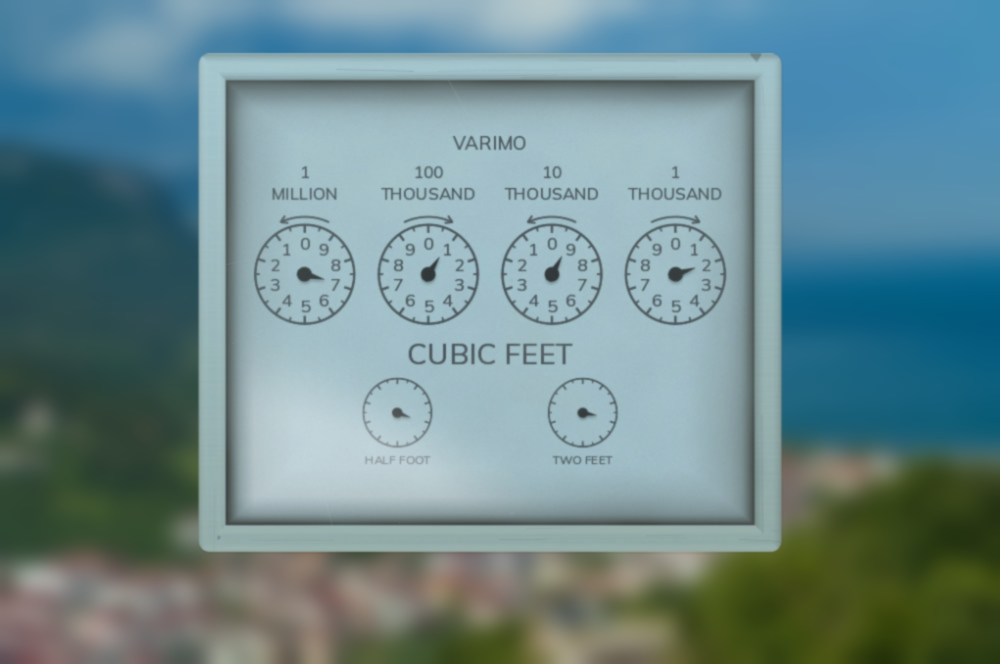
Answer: 709200 ft³
